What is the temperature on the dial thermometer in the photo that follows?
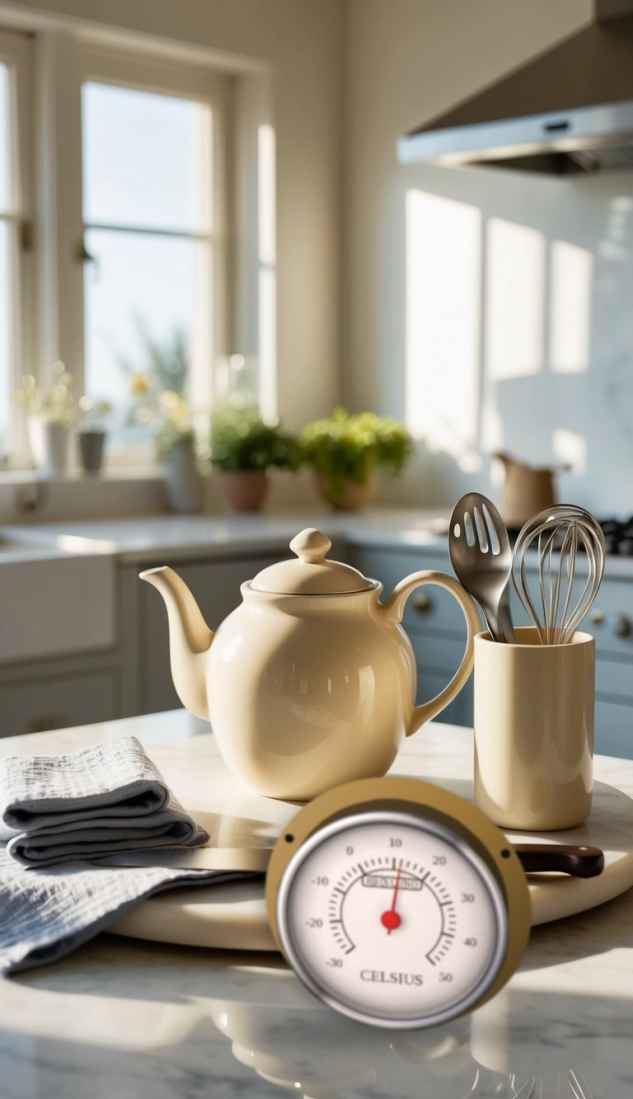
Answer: 12 °C
